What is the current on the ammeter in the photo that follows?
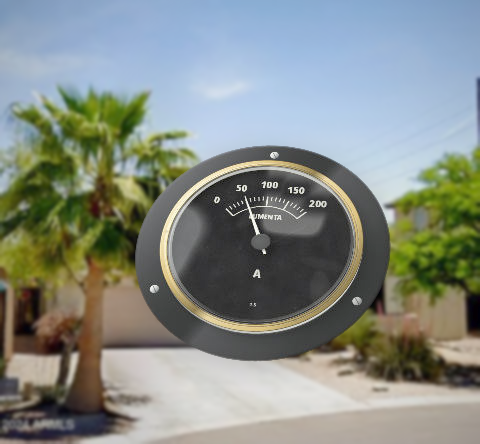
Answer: 50 A
